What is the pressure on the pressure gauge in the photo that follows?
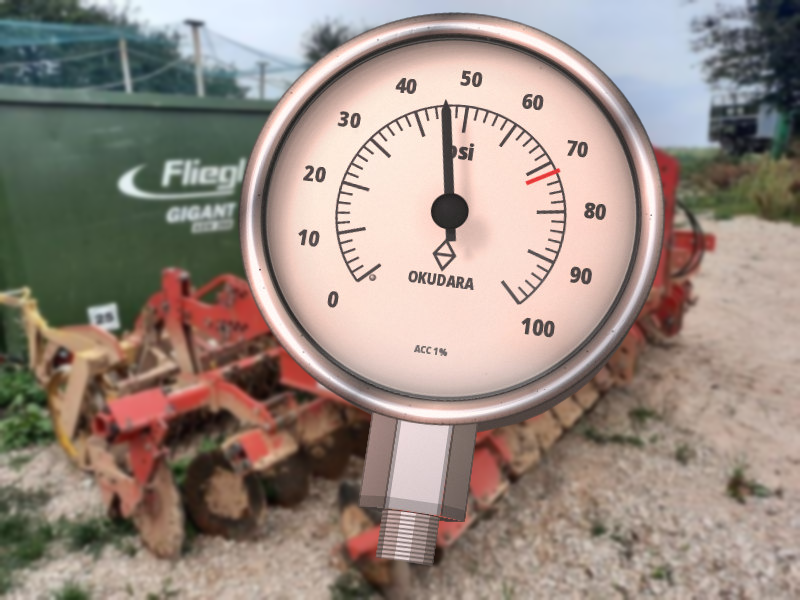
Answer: 46 psi
